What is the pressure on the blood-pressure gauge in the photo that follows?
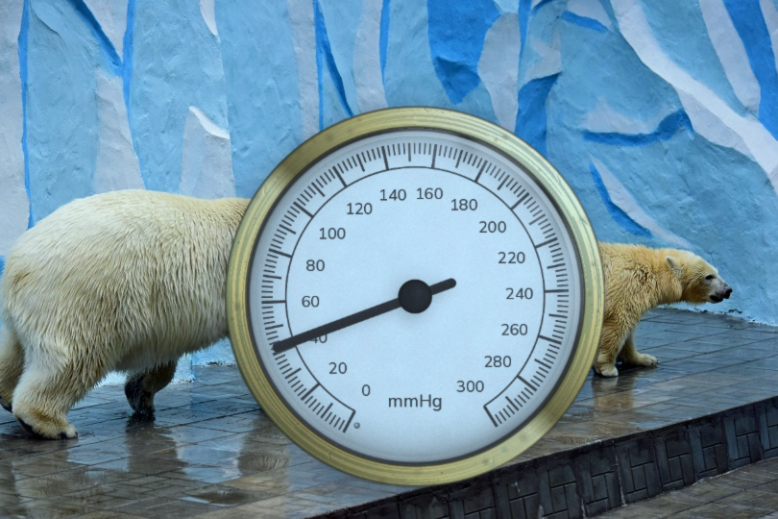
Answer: 42 mmHg
